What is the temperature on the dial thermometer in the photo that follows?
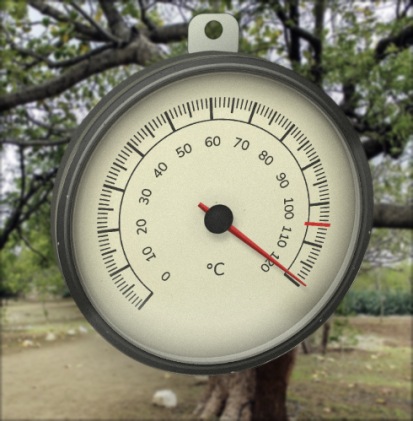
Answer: 119 °C
